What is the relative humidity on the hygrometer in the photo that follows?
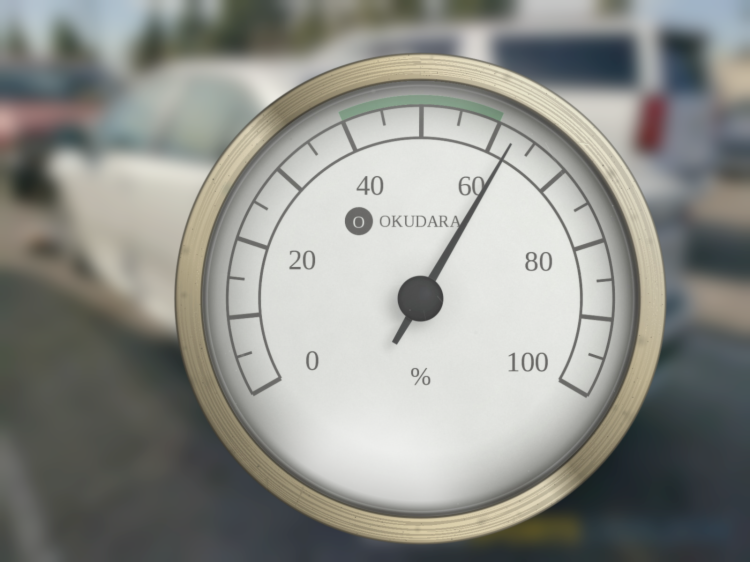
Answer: 62.5 %
